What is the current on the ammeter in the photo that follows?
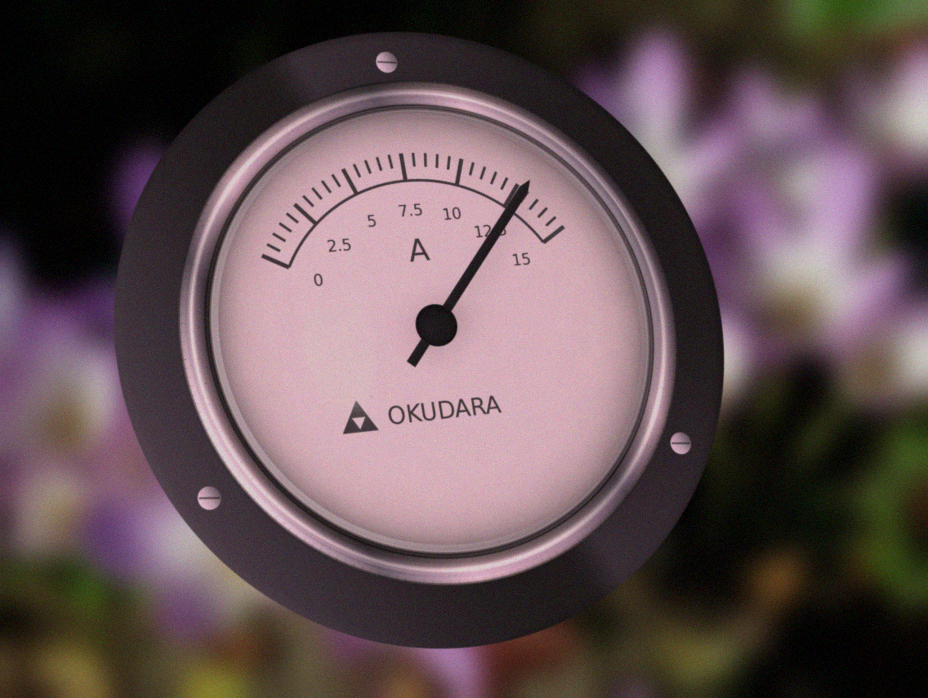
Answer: 12.75 A
